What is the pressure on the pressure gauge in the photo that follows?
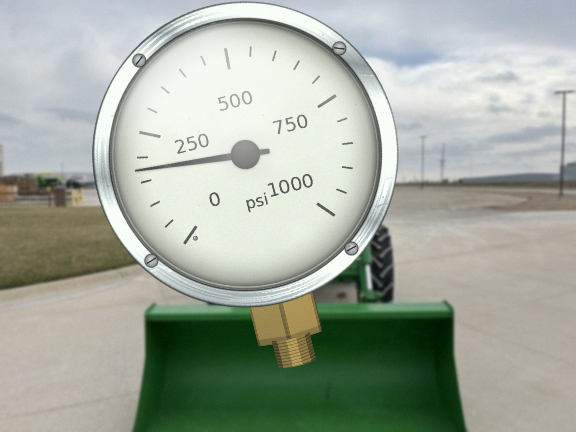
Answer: 175 psi
